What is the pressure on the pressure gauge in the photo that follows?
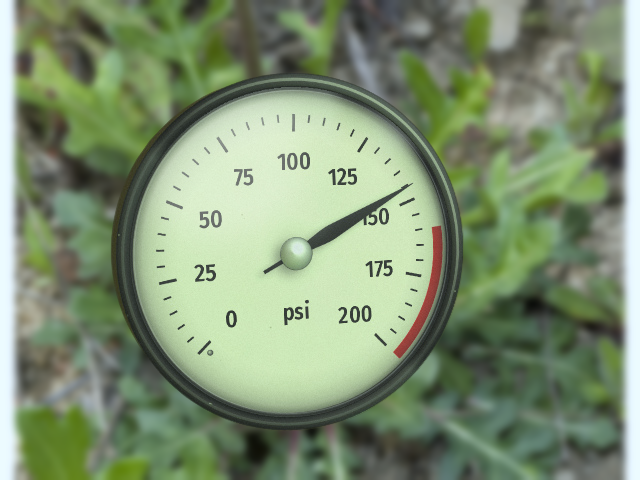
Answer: 145 psi
